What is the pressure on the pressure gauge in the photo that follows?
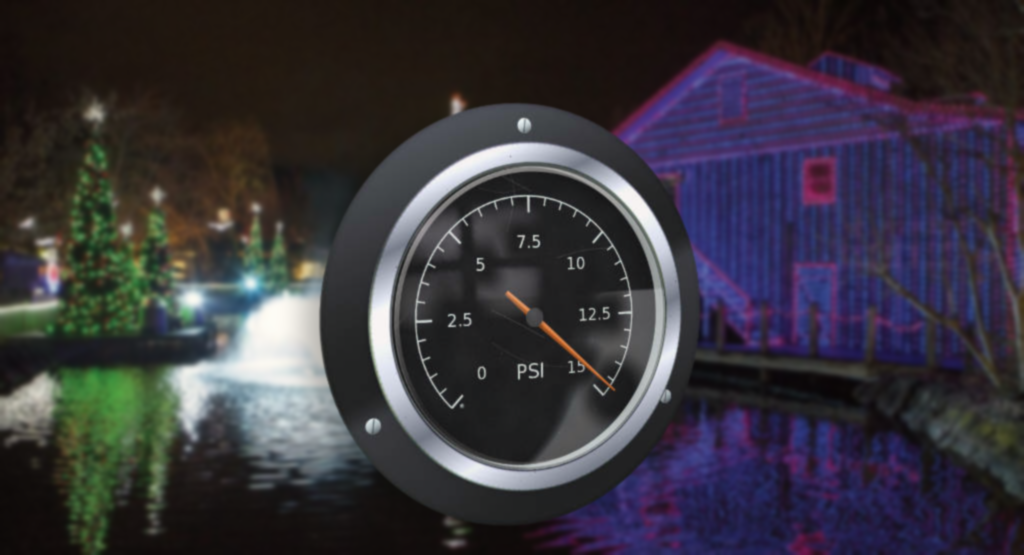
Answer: 14.75 psi
